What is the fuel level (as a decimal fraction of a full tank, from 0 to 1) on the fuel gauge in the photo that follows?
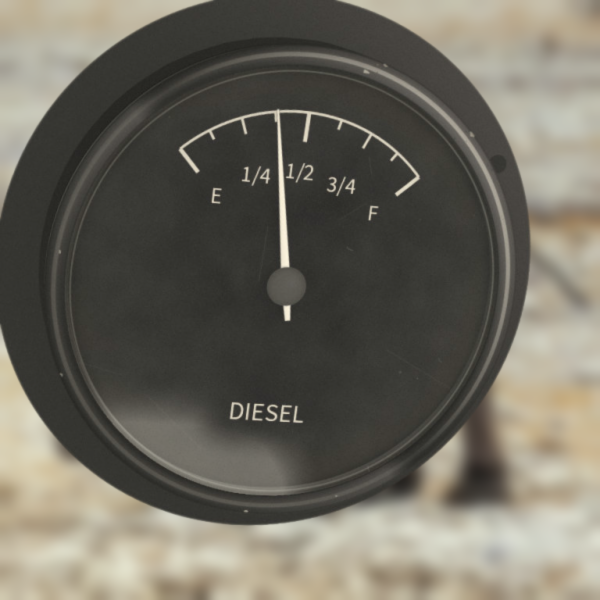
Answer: 0.375
